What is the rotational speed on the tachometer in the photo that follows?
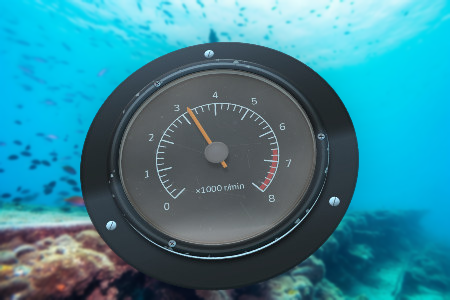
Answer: 3200 rpm
